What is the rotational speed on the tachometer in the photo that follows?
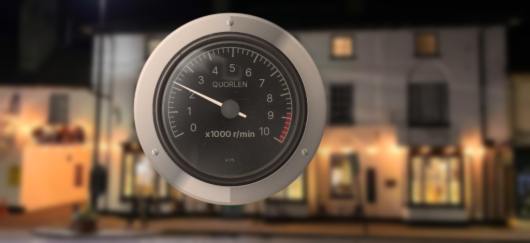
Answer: 2200 rpm
